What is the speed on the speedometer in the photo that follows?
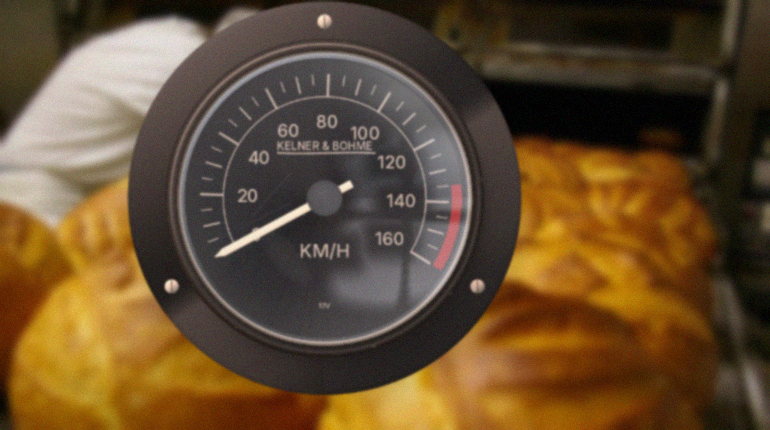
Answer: 0 km/h
